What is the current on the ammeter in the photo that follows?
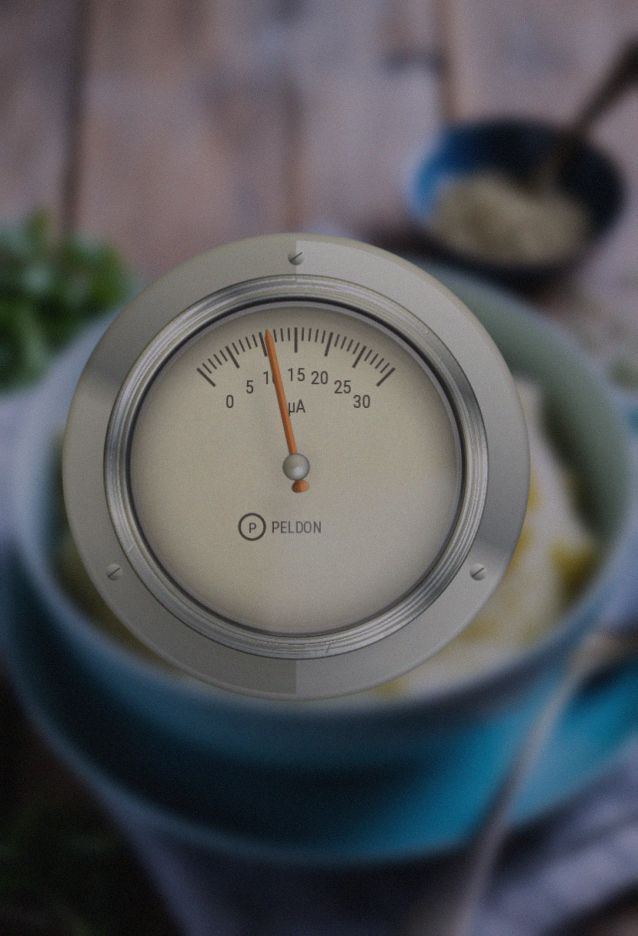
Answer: 11 µA
